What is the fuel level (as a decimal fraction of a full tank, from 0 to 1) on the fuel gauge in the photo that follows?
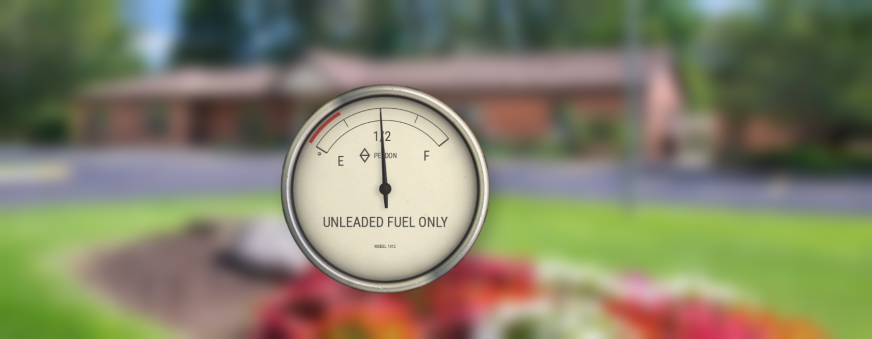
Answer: 0.5
